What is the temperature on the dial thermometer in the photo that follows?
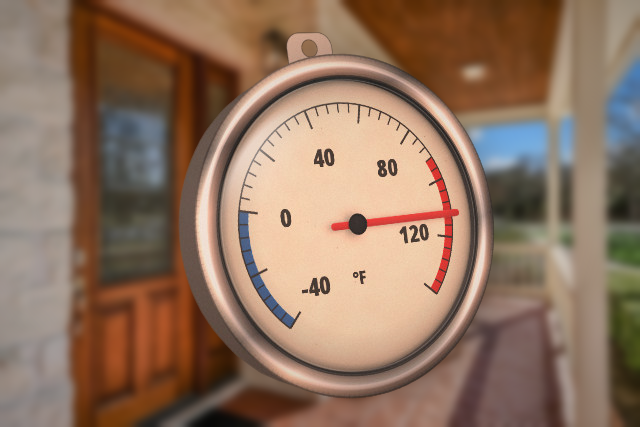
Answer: 112 °F
